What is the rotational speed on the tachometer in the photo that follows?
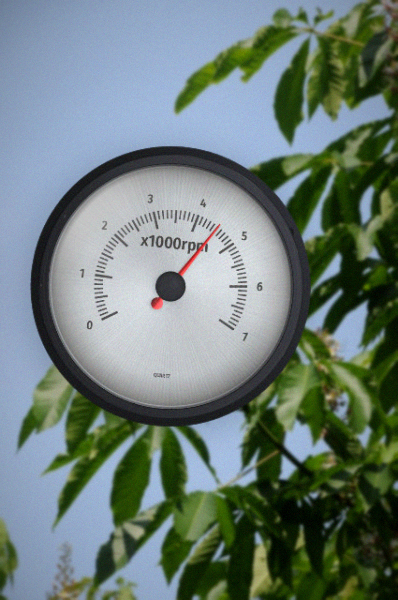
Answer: 4500 rpm
